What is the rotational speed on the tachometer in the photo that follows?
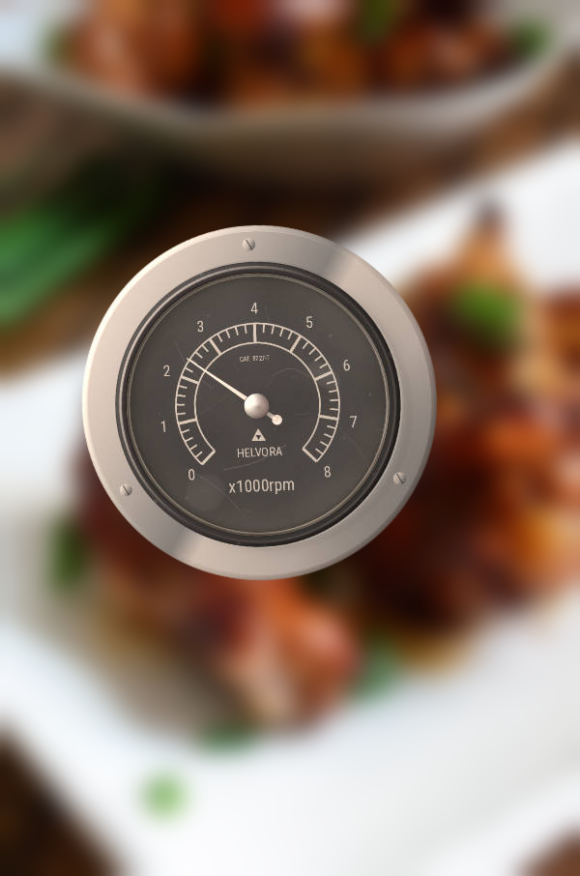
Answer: 2400 rpm
